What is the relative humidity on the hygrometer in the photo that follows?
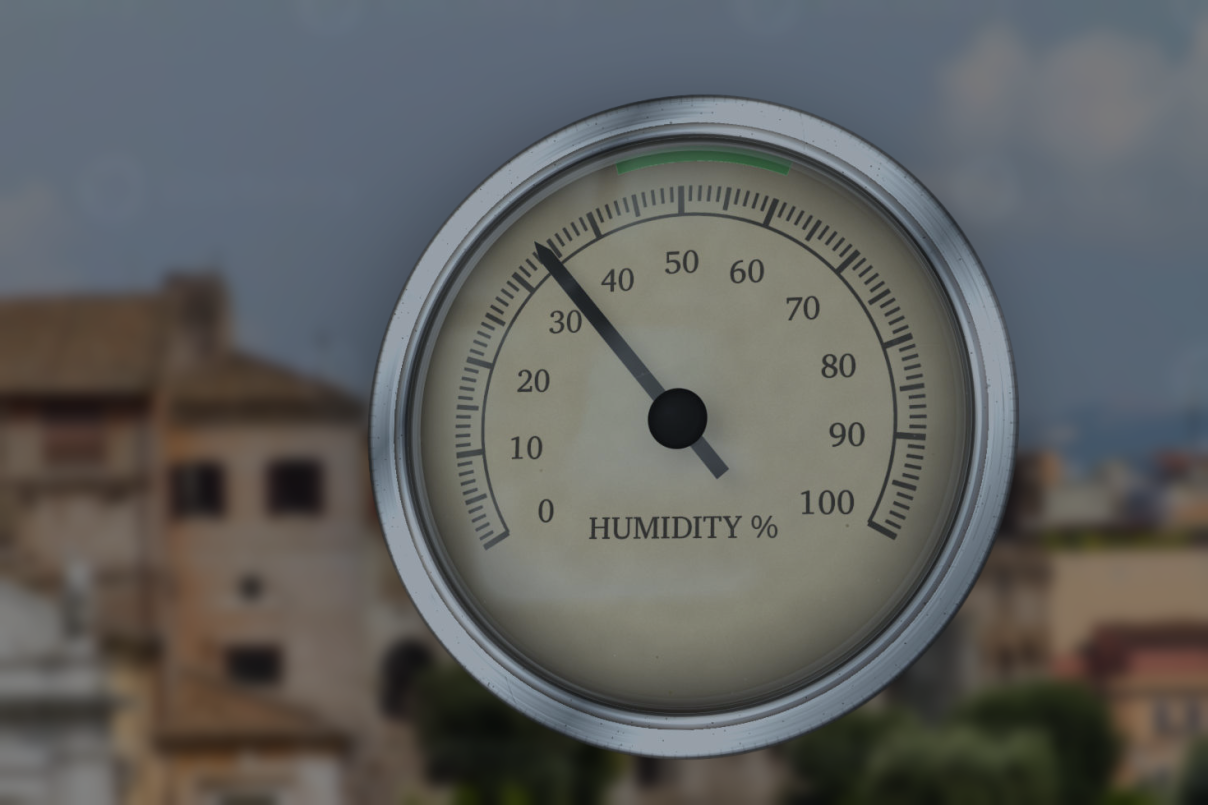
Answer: 34 %
